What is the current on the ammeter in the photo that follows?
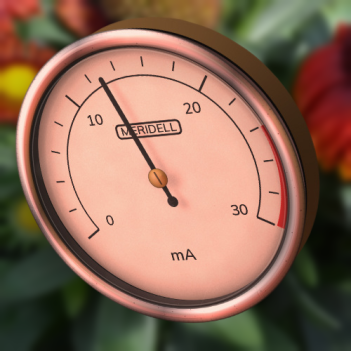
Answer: 13 mA
